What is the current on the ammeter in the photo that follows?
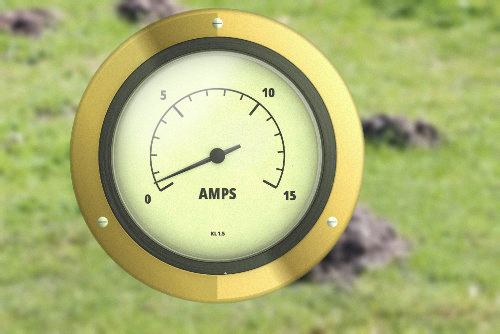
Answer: 0.5 A
